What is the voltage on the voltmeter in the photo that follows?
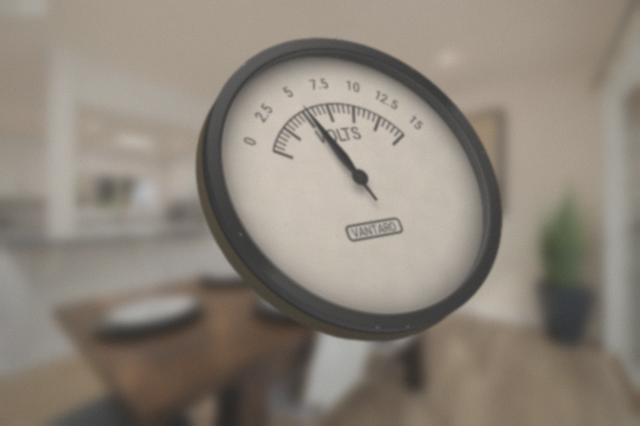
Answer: 5 V
